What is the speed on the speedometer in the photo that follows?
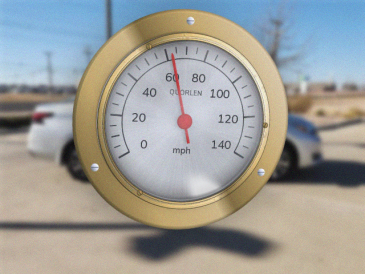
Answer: 62.5 mph
